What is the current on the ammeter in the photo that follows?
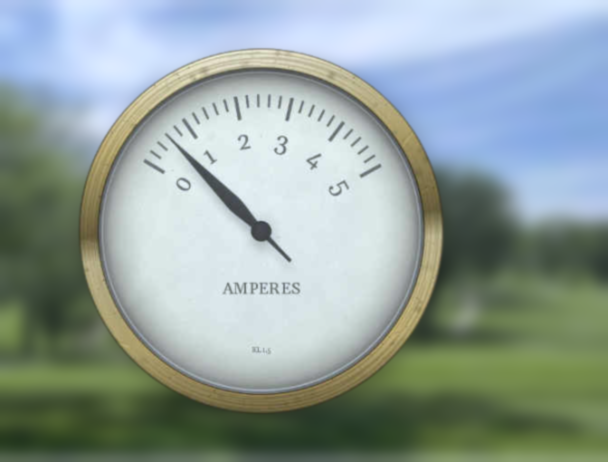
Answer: 0.6 A
